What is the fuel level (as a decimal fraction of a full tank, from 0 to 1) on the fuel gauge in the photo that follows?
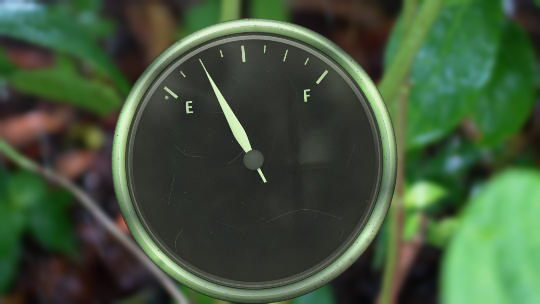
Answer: 0.25
